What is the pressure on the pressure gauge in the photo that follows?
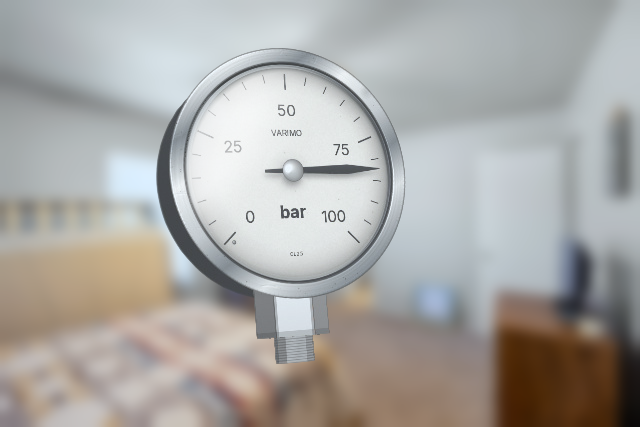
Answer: 82.5 bar
